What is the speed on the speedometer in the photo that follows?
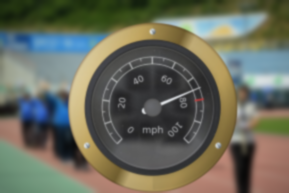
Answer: 75 mph
